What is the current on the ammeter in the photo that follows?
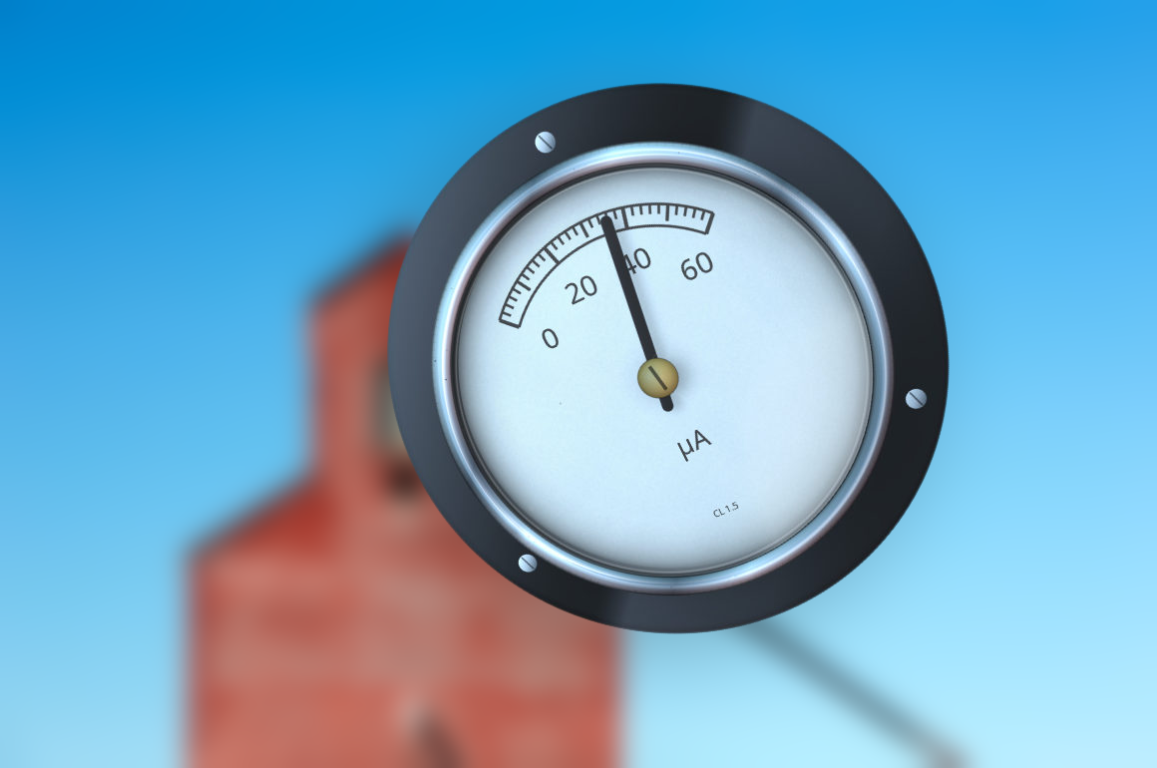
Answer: 36 µA
